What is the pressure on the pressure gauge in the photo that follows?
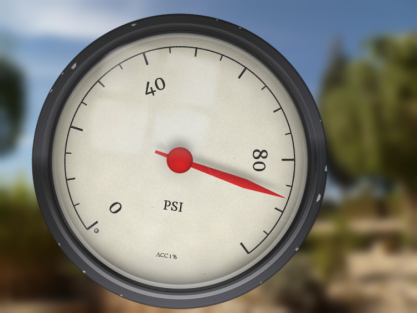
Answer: 87.5 psi
